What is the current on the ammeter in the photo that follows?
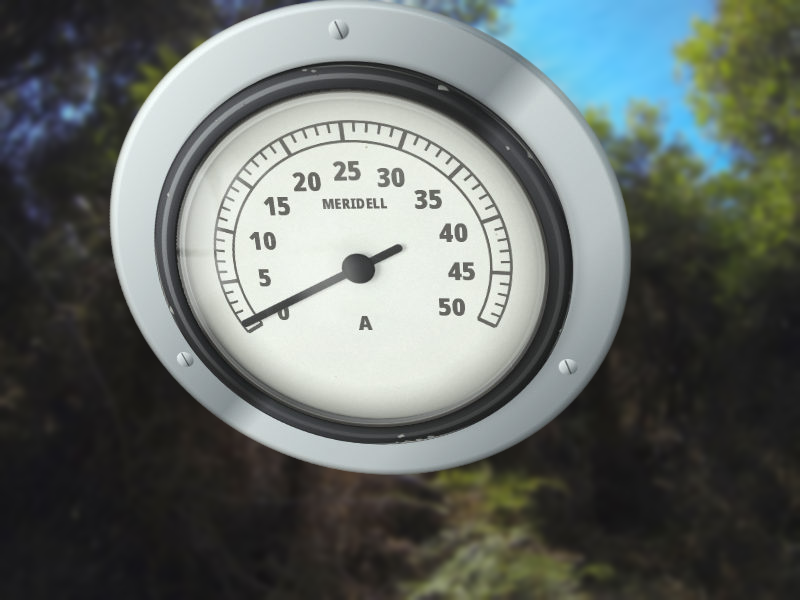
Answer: 1 A
